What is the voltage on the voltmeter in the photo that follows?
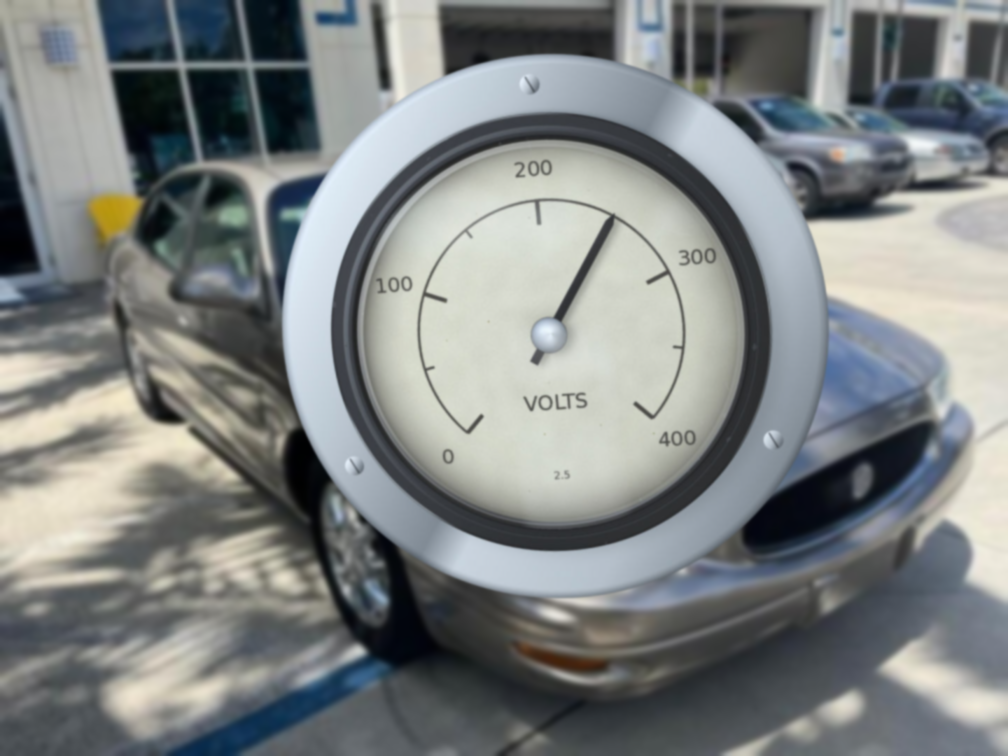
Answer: 250 V
